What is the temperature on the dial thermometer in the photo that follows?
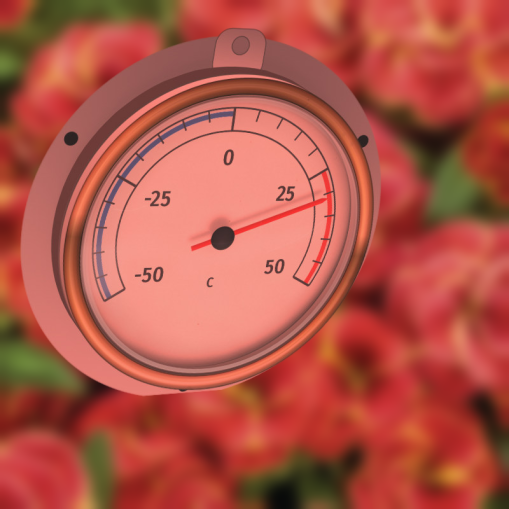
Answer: 30 °C
